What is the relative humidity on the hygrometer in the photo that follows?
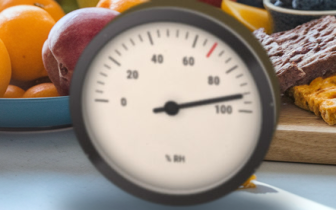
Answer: 92 %
